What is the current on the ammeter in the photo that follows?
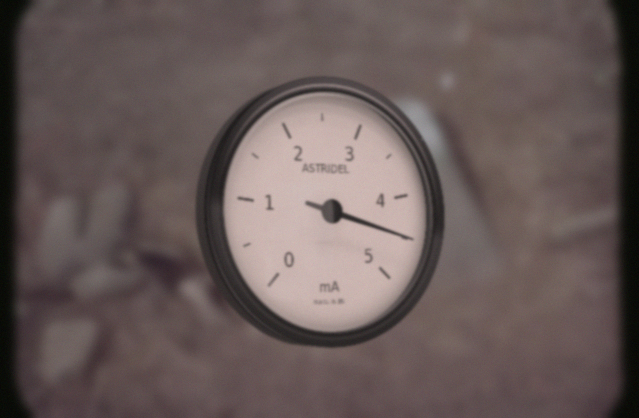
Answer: 4.5 mA
